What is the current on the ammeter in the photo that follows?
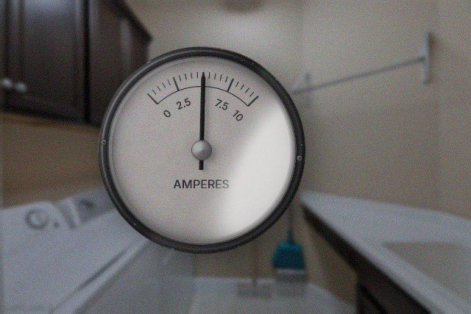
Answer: 5 A
